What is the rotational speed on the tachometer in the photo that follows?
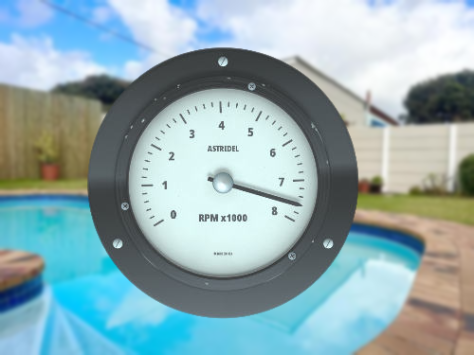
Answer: 7600 rpm
